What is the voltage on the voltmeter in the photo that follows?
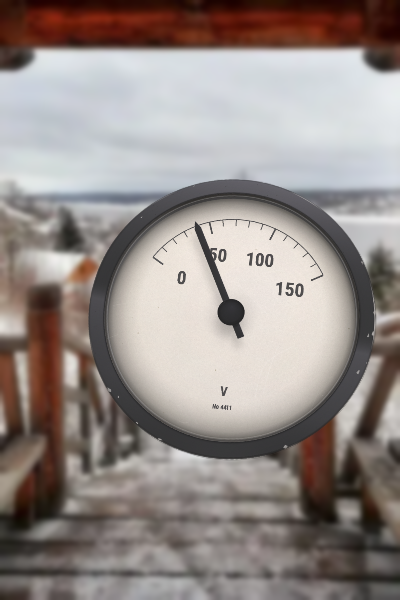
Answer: 40 V
